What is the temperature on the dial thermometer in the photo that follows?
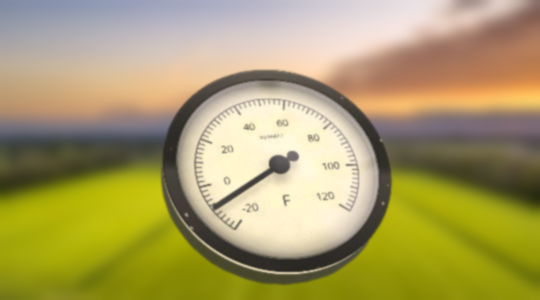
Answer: -10 °F
